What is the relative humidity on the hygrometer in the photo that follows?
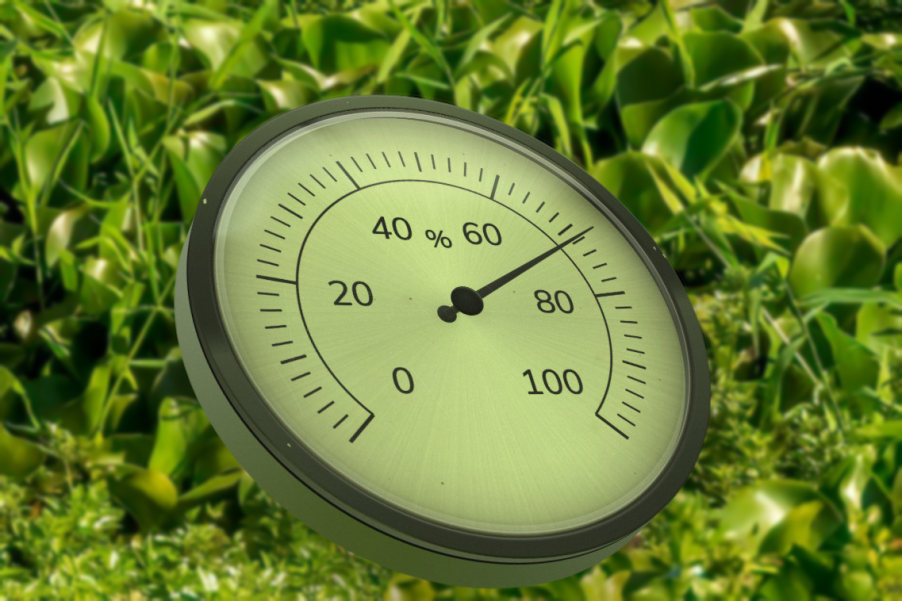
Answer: 72 %
